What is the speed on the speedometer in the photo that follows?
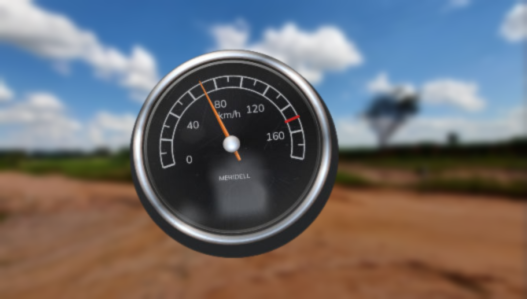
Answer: 70 km/h
